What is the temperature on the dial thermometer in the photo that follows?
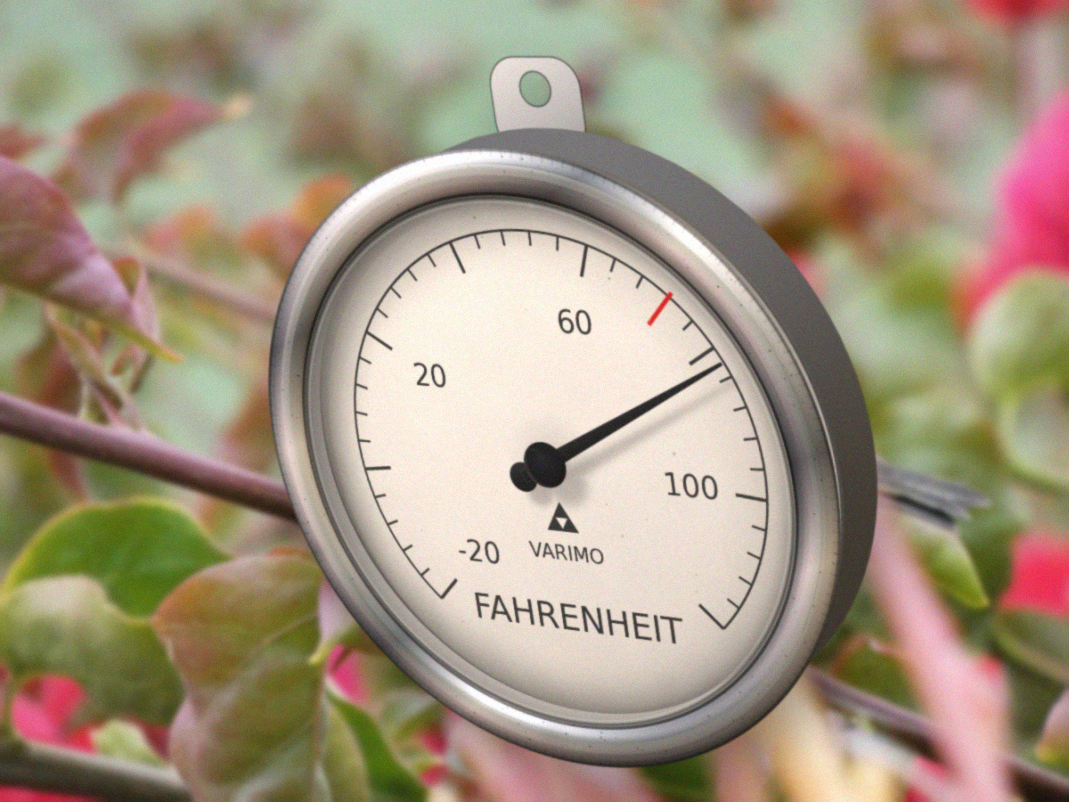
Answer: 82 °F
